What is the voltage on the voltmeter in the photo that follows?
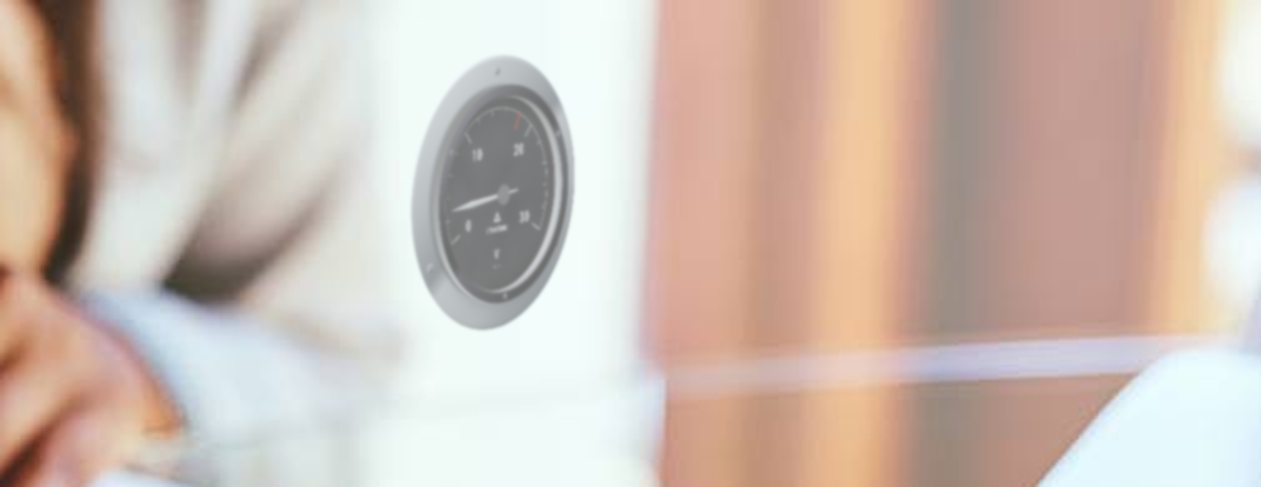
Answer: 3 V
